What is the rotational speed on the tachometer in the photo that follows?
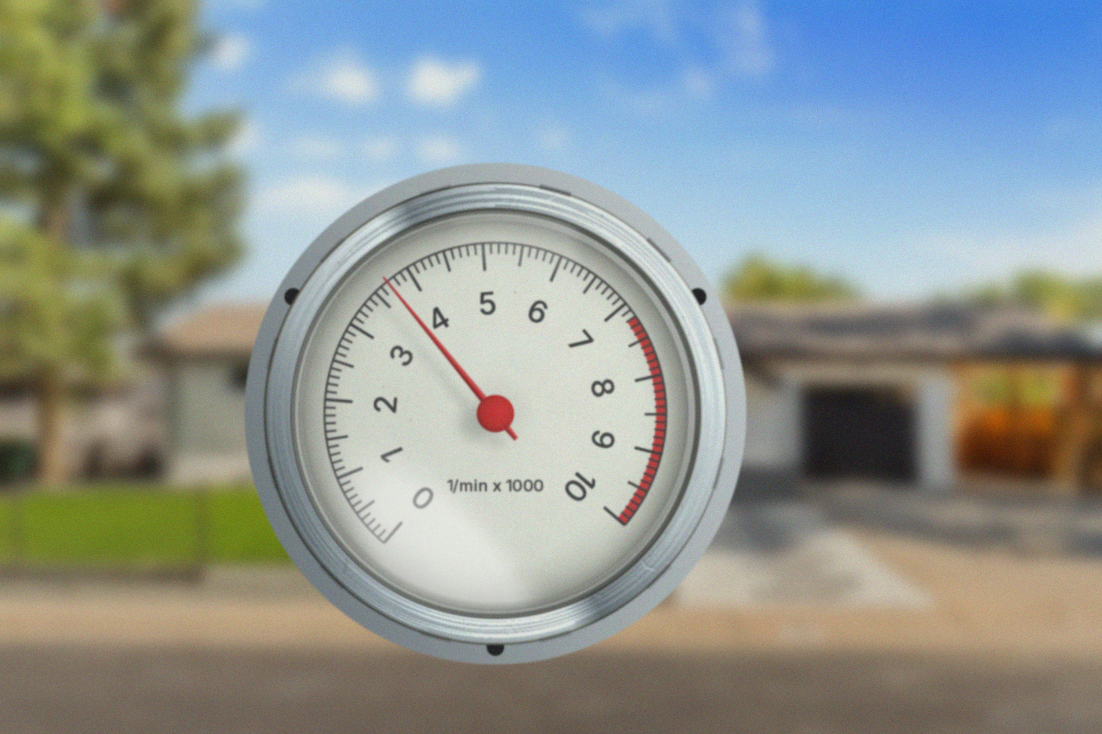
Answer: 3700 rpm
